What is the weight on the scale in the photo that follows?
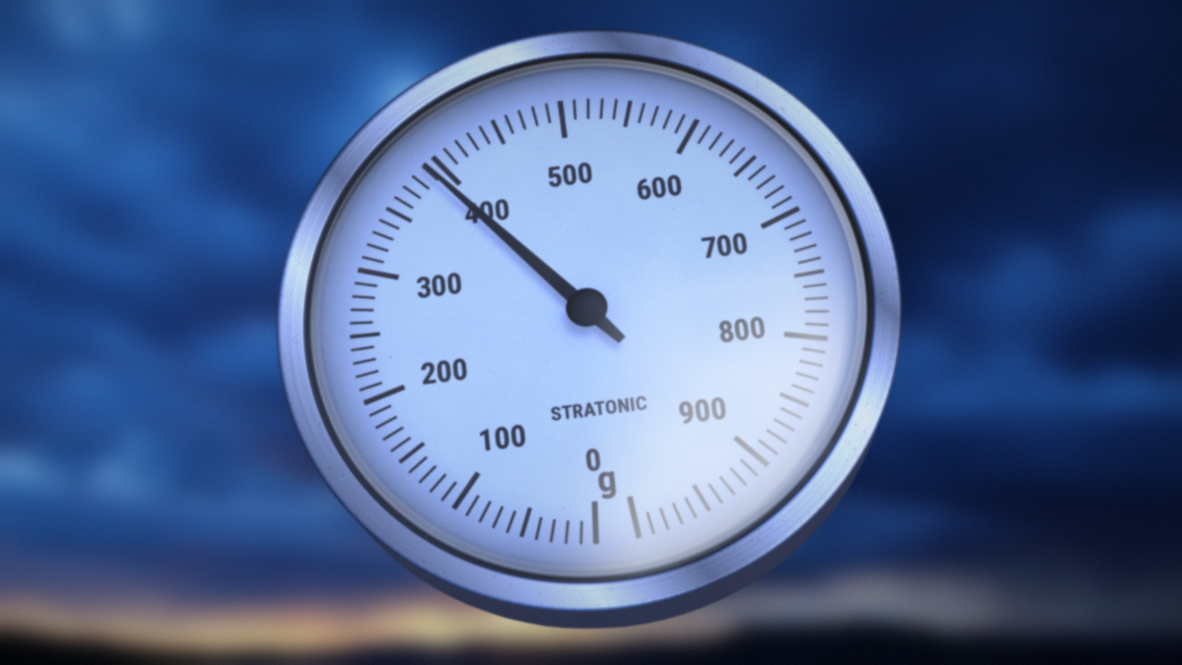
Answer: 390 g
